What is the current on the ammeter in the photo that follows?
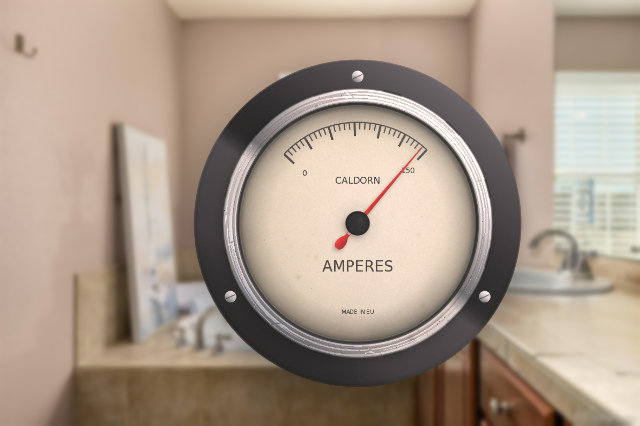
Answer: 145 A
